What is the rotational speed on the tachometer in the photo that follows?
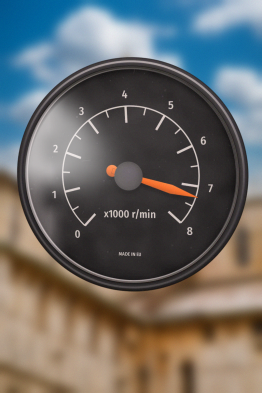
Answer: 7250 rpm
